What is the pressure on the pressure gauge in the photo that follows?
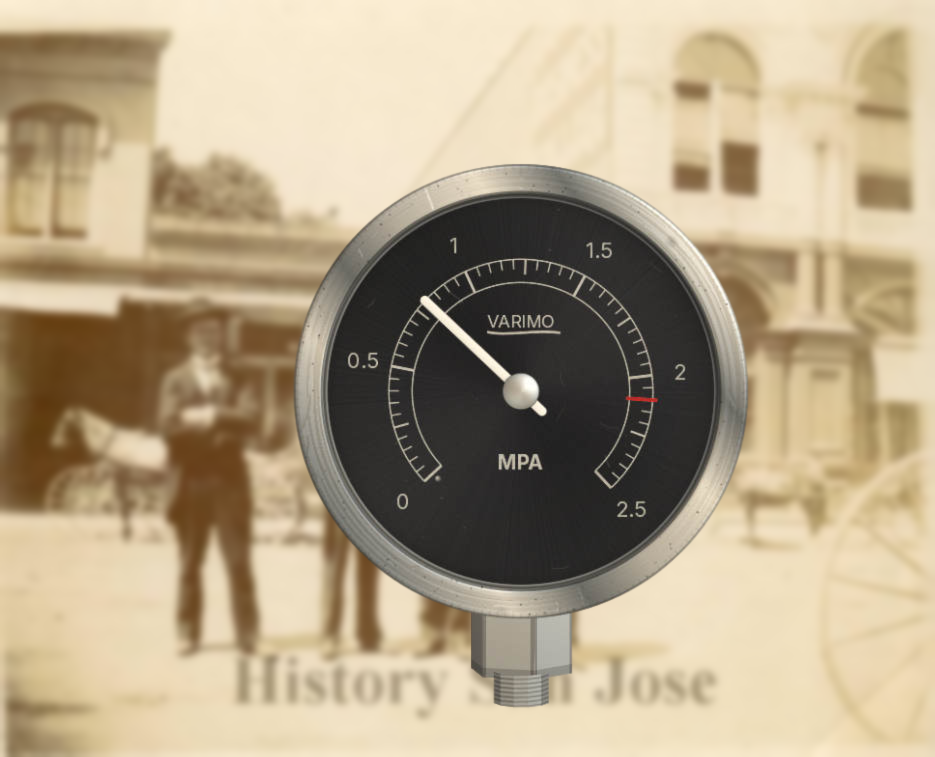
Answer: 0.8 MPa
